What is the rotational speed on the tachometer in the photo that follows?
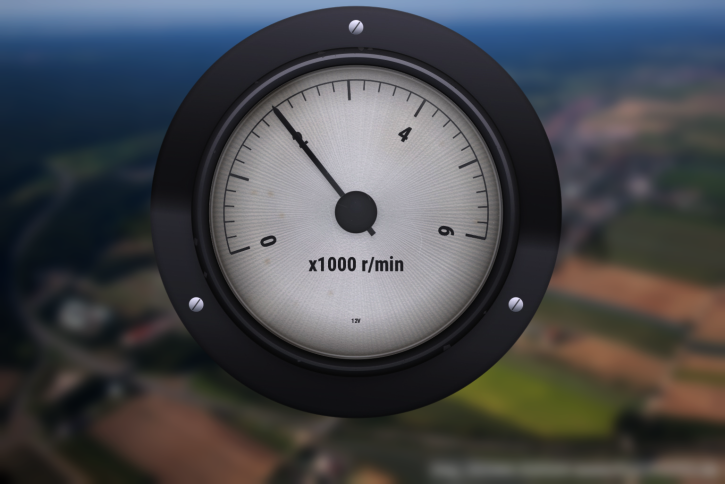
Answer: 2000 rpm
